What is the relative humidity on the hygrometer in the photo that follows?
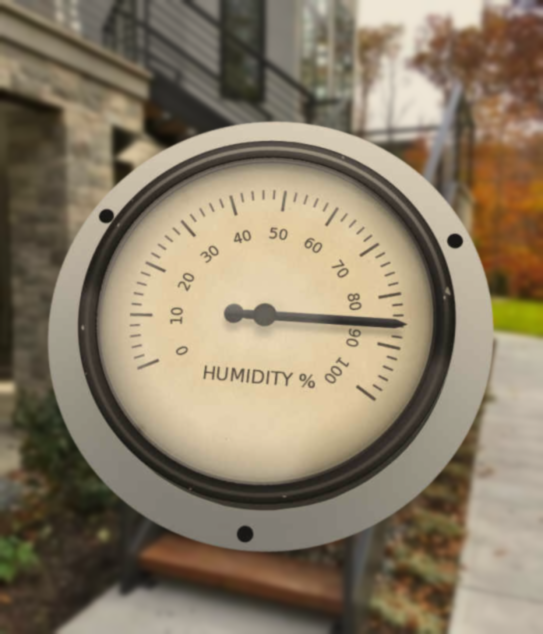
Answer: 86 %
